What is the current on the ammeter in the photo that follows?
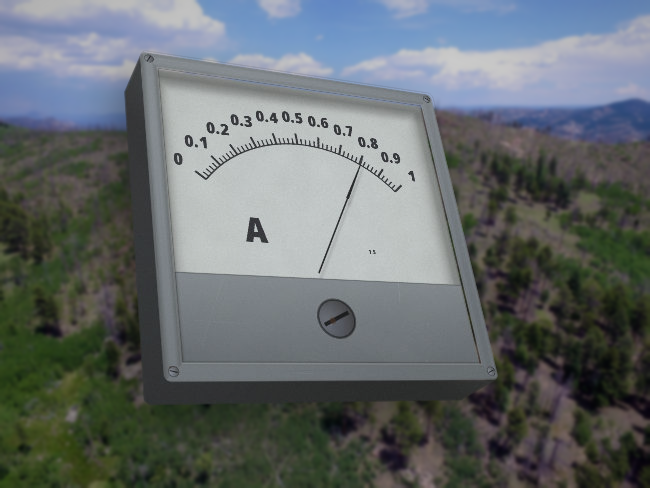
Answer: 0.8 A
